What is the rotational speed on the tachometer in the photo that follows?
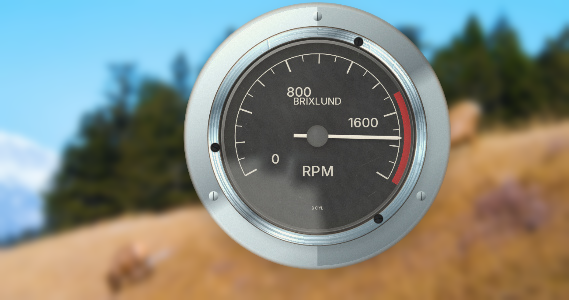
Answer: 1750 rpm
